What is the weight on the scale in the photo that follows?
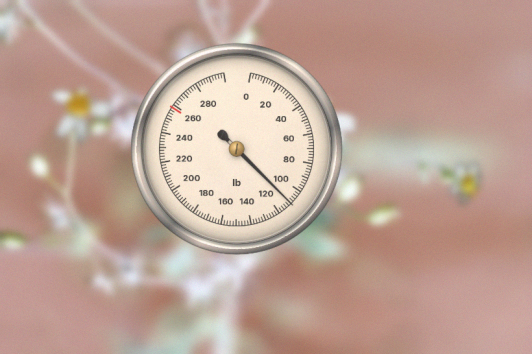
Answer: 110 lb
